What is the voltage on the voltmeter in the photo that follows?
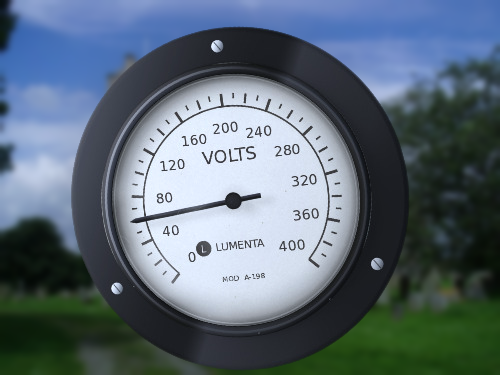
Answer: 60 V
